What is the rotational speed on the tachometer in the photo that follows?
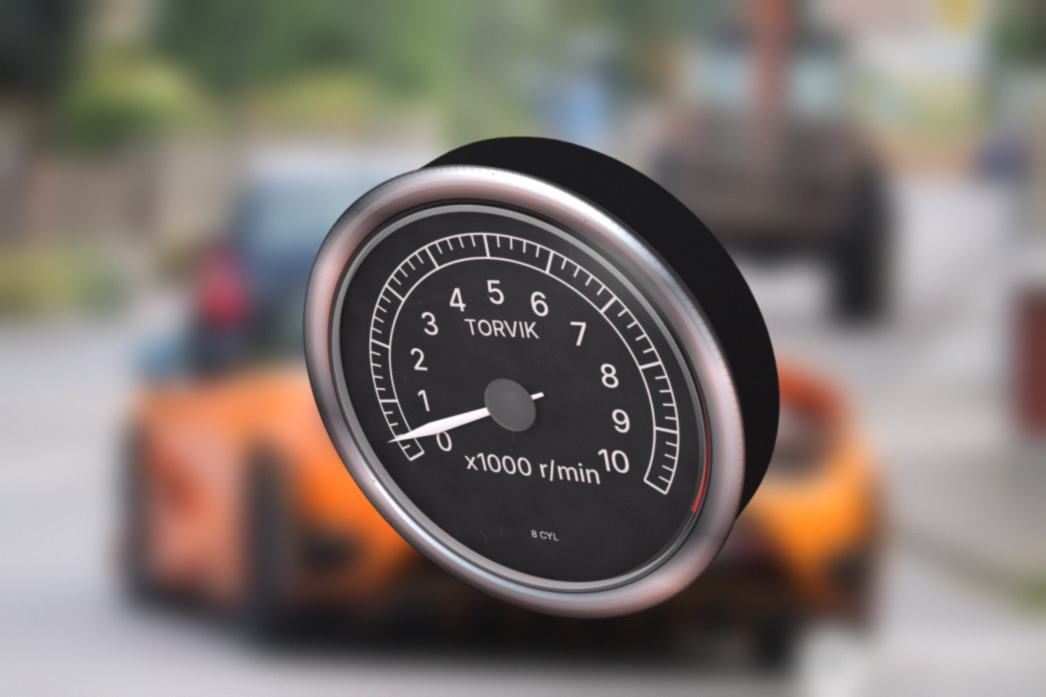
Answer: 400 rpm
